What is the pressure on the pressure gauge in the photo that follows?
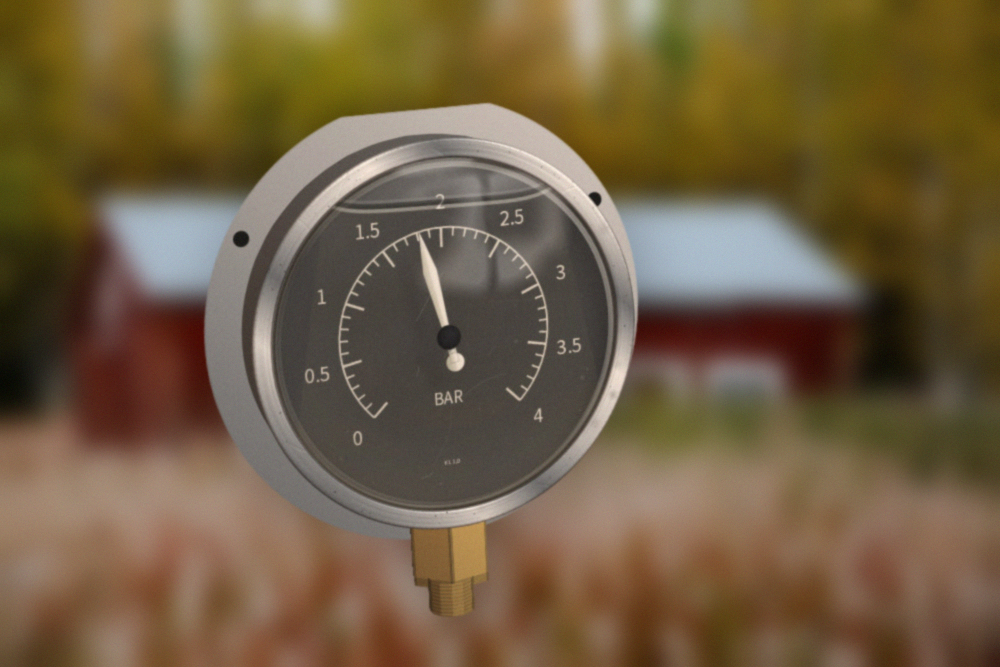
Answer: 1.8 bar
